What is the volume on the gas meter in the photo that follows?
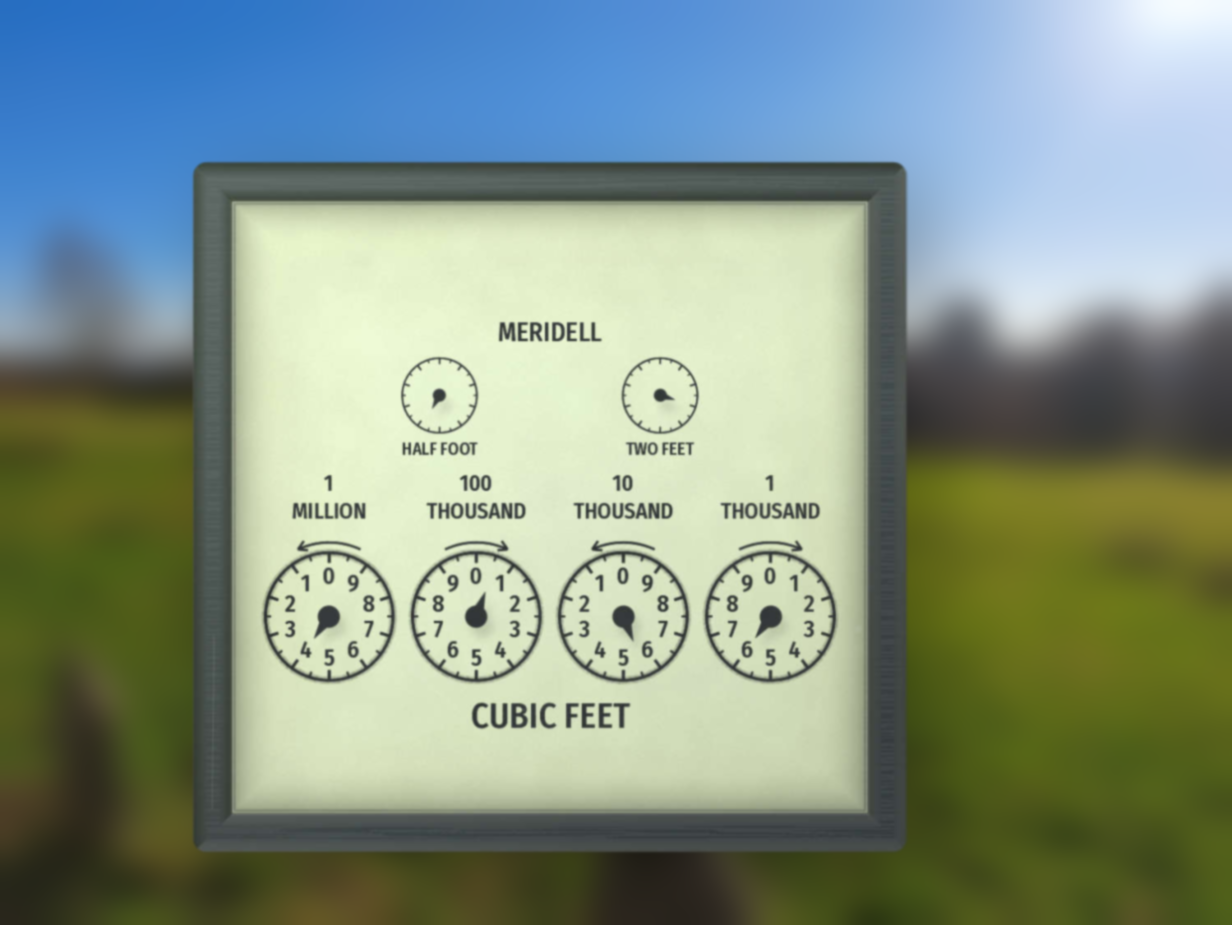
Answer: 405600 ft³
